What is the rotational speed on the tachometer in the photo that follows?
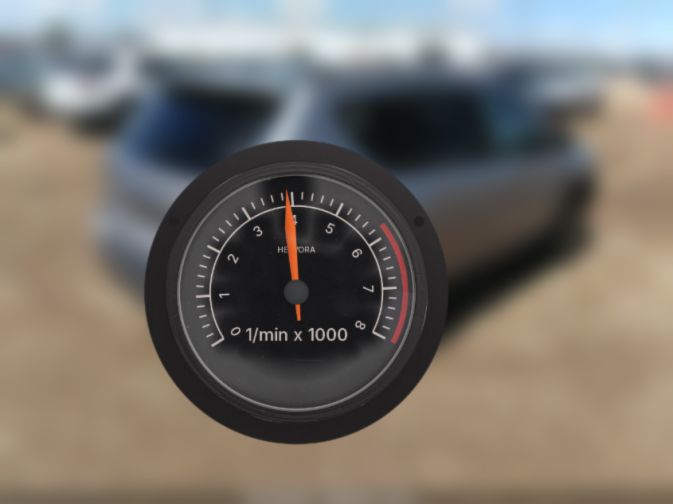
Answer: 3900 rpm
